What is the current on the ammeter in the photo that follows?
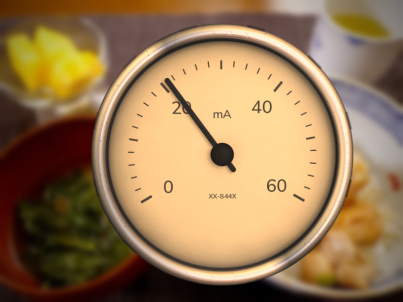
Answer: 21 mA
